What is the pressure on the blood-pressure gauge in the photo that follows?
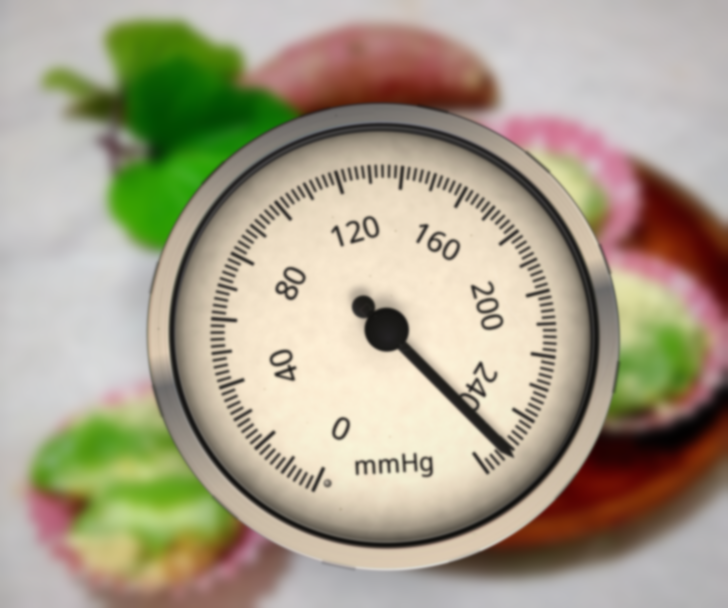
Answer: 252 mmHg
